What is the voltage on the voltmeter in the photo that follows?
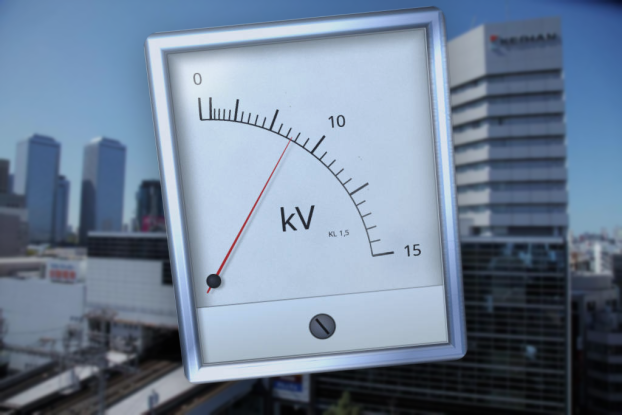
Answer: 8.75 kV
